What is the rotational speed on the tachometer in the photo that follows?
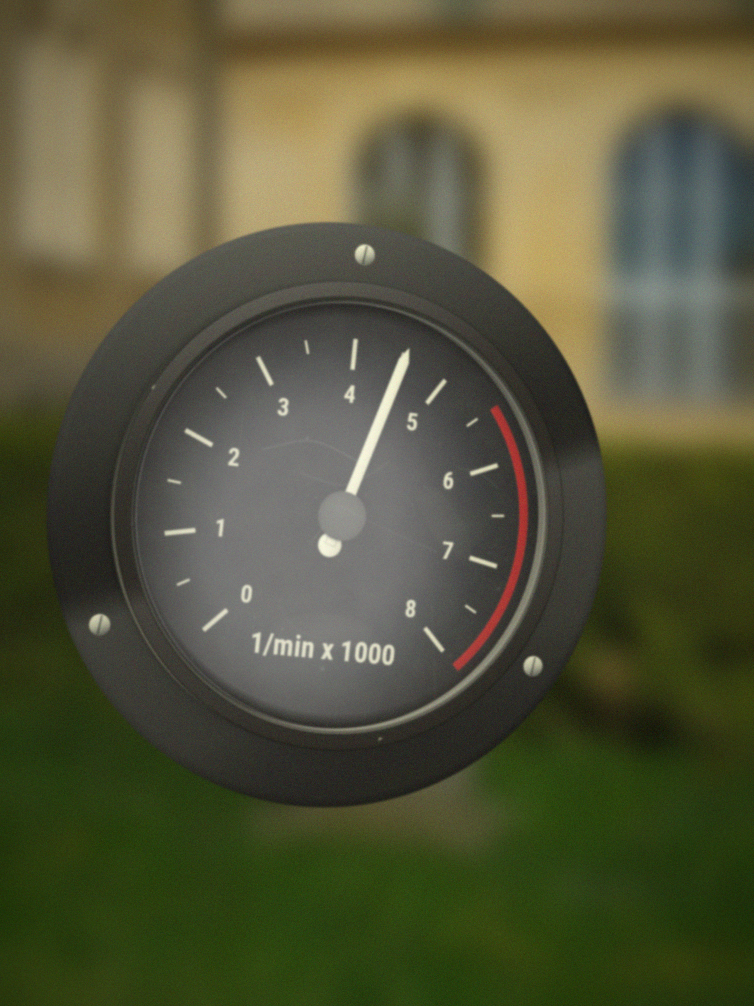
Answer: 4500 rpm
